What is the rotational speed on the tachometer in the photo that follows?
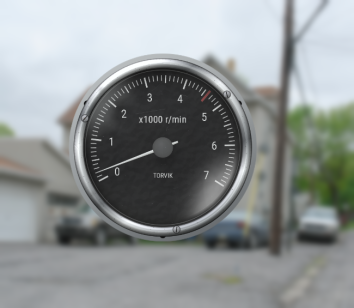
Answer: 200 rpm
